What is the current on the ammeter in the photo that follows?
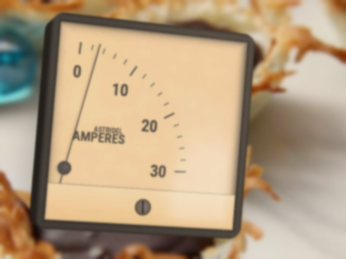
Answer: 3 A
